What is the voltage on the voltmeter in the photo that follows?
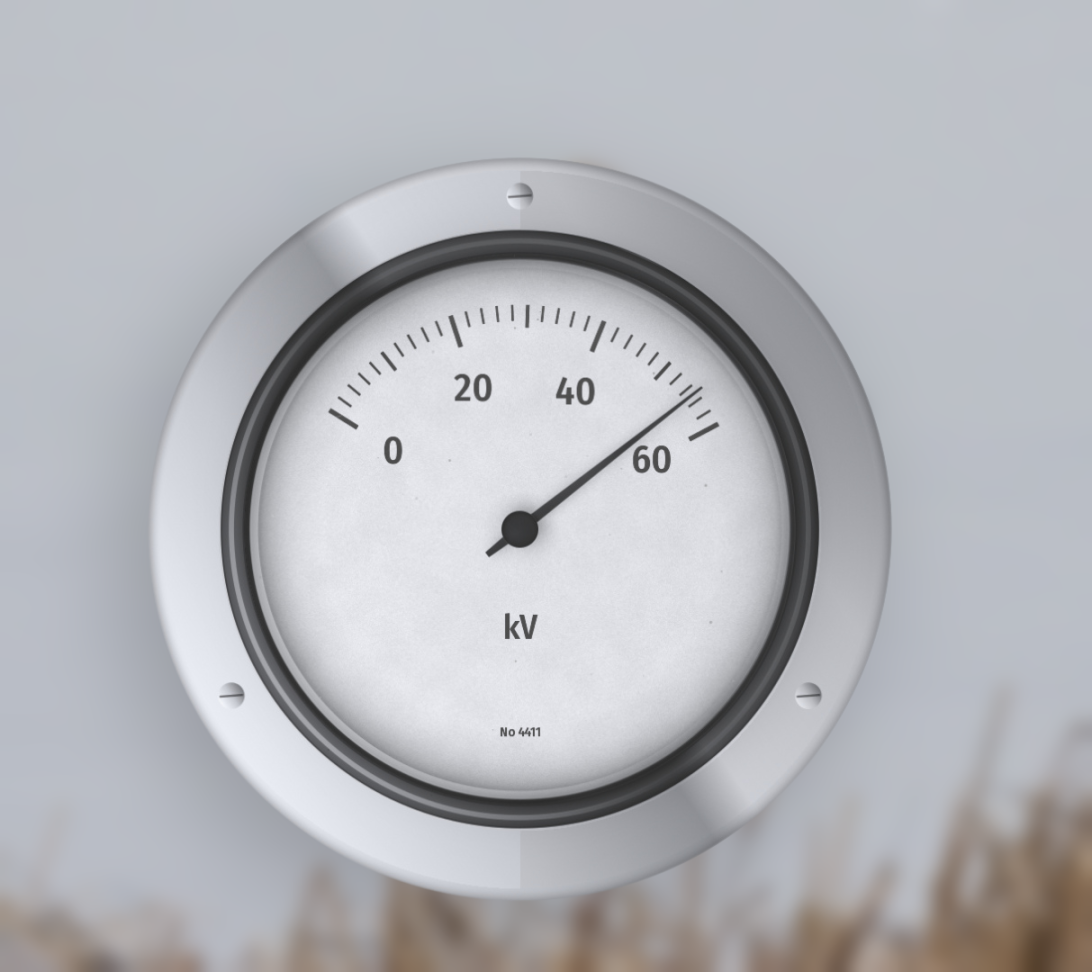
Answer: 55 kV
